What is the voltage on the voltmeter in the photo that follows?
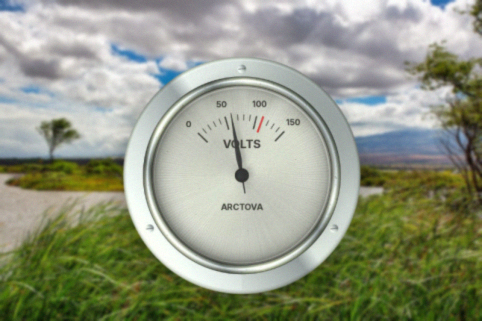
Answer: 60 V
